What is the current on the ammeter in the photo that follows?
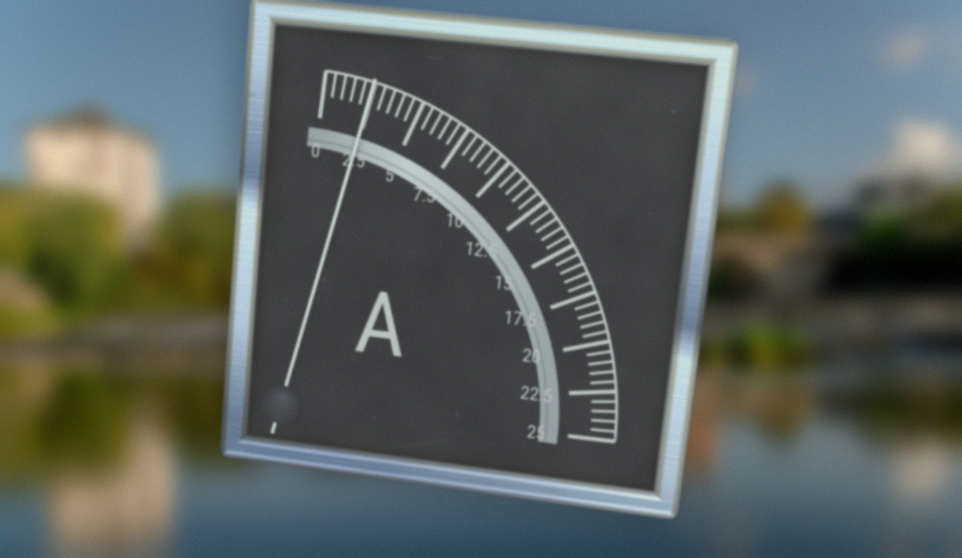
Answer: 2.5 A
